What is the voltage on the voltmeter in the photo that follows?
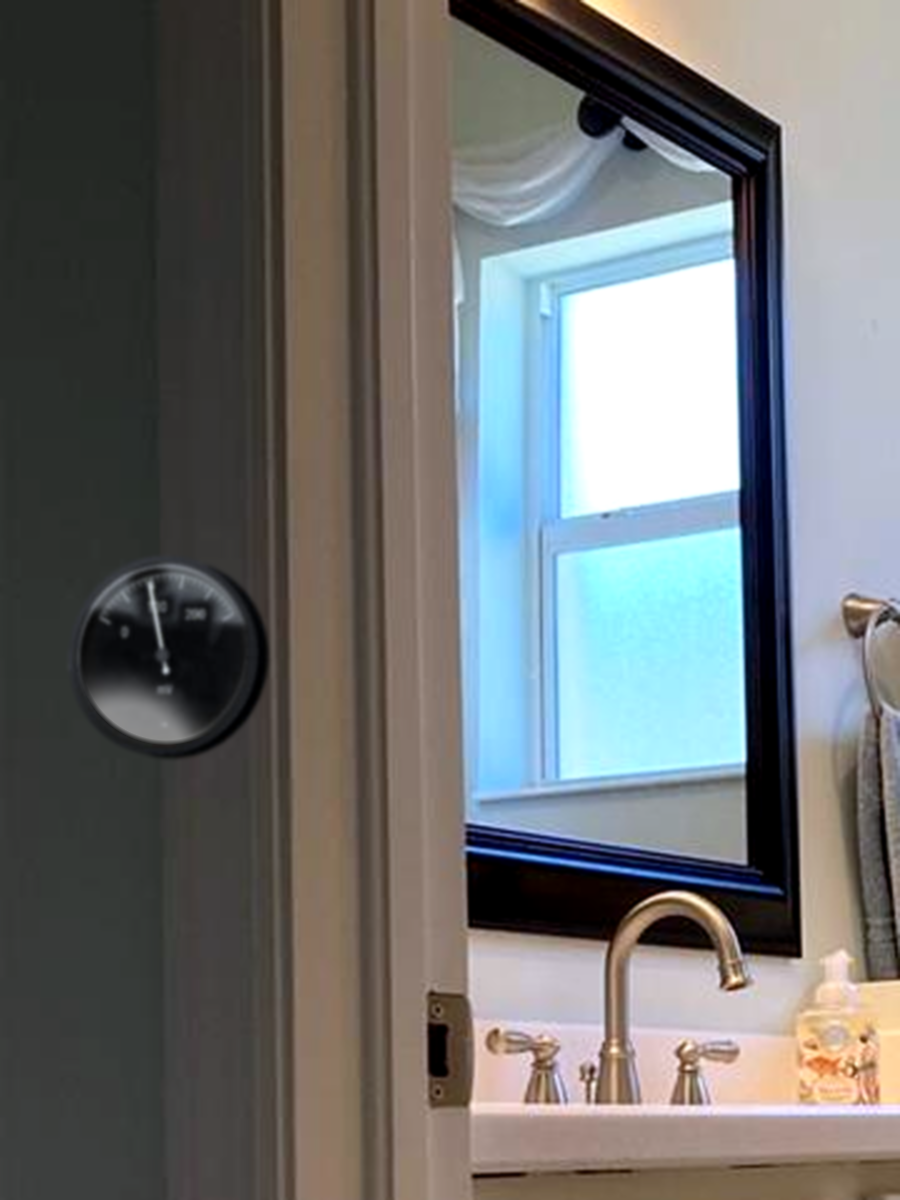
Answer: 100 mV
